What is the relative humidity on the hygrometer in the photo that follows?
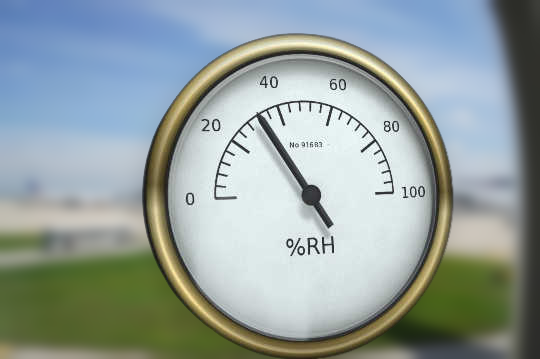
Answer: 32 %
